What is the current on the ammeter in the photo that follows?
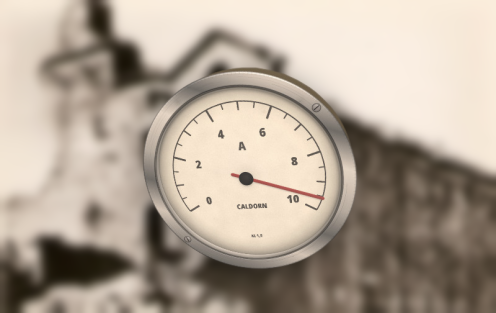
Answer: 9.5 A
